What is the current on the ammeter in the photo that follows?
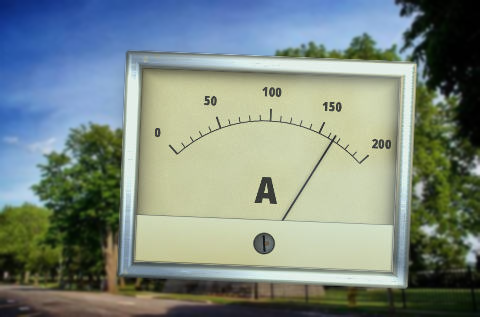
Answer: 165 A
